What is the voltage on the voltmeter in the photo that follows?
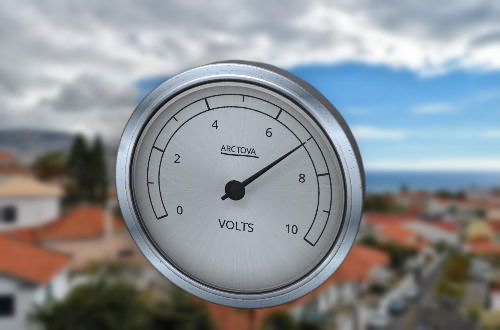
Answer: 7 V
